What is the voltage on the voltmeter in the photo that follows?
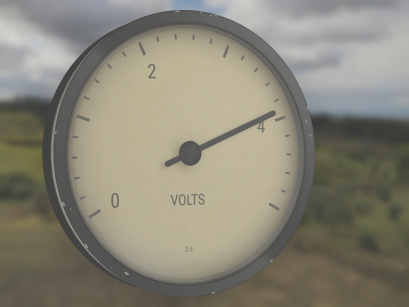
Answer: 3.9 V
